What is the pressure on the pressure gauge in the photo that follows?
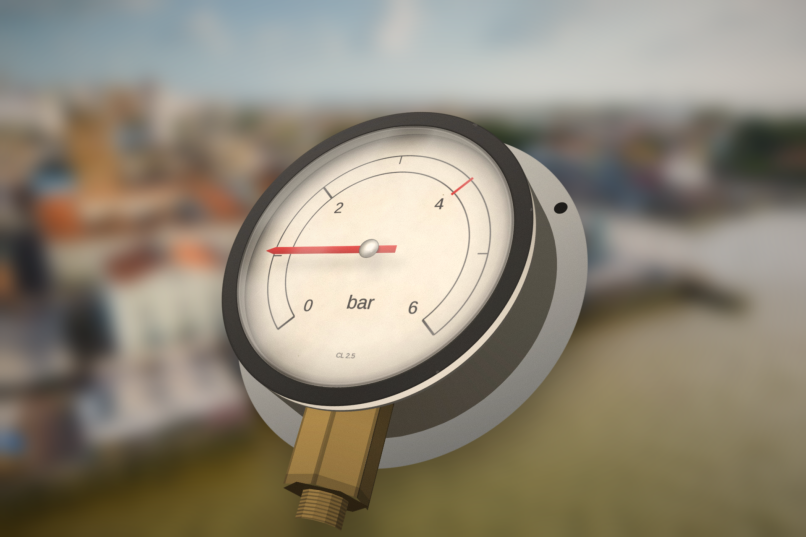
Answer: 1 bar
